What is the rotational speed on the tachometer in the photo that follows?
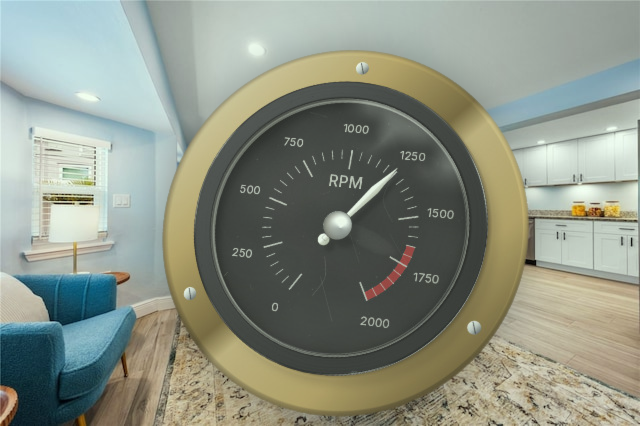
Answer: 1250 rpm
